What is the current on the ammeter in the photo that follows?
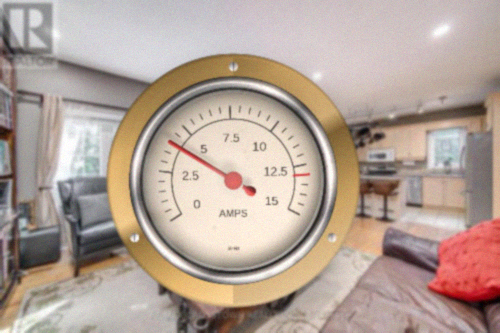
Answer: 4 A
